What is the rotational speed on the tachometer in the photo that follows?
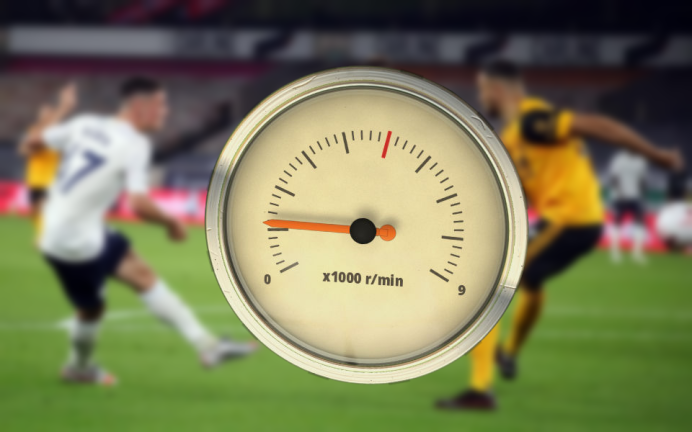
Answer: 1200 rpm
